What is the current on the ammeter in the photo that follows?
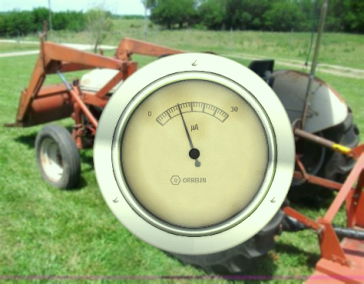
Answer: 10 µA
